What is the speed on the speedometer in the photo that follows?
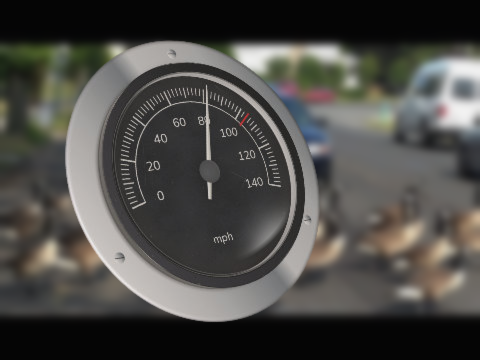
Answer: 80 mph
